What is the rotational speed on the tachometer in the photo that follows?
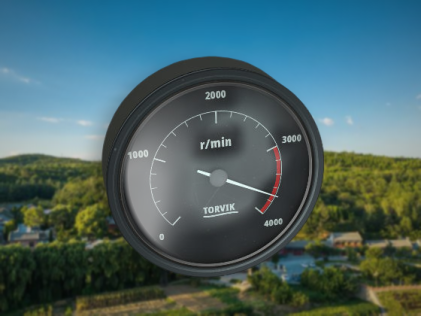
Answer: 3700 rpm
